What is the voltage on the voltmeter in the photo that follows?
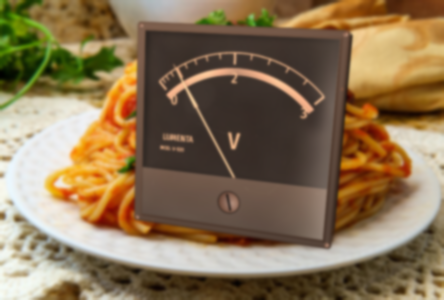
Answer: 1 V
